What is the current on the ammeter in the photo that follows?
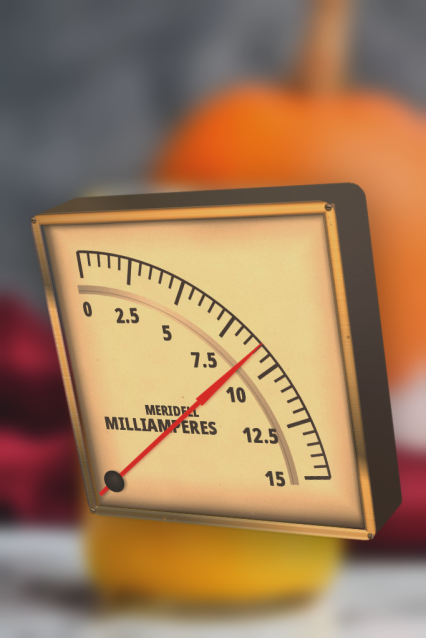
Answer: 9 mA
